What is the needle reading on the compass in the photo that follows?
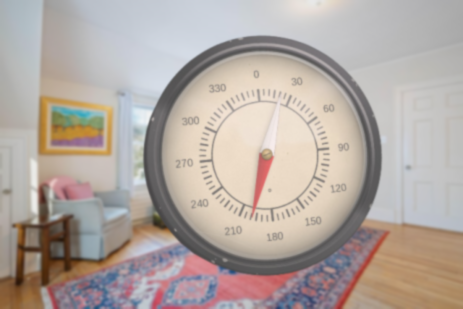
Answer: 200 °
